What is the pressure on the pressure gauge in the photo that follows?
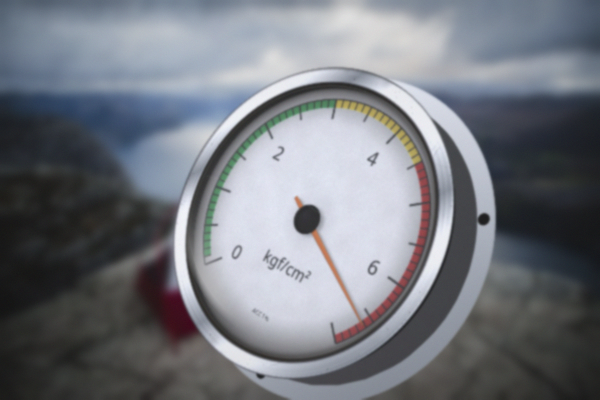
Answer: 6.6 kg/cm²
